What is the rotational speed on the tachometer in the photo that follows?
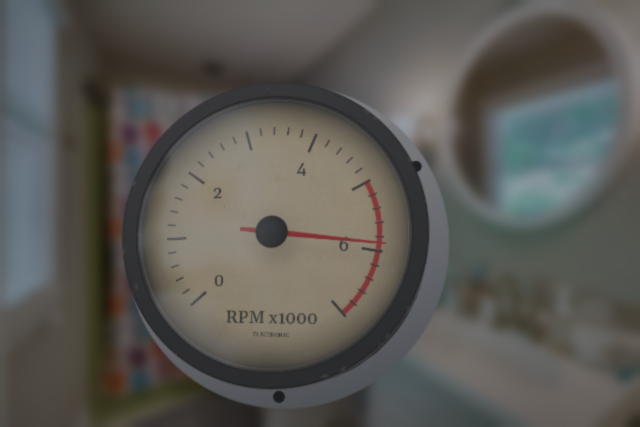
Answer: 5900 rpm
